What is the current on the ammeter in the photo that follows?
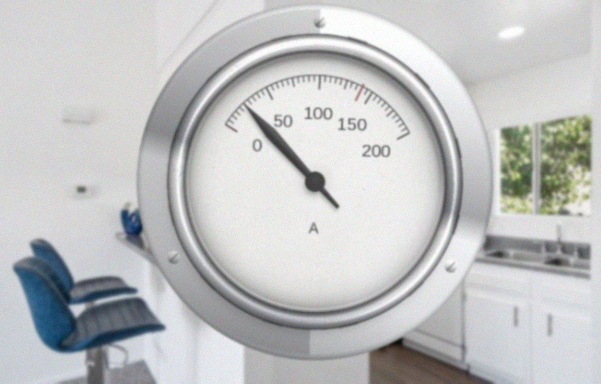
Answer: 25 A
